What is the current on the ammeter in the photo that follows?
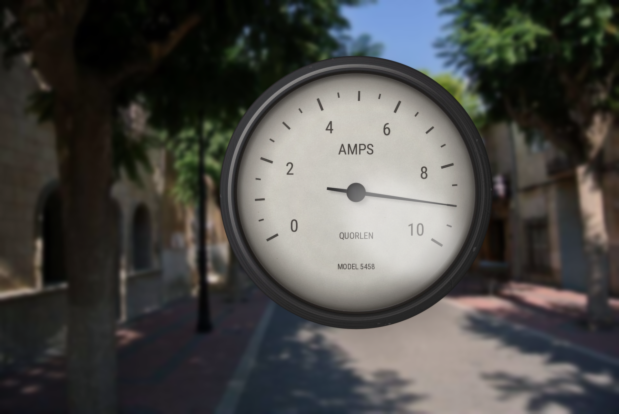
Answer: 9 A
